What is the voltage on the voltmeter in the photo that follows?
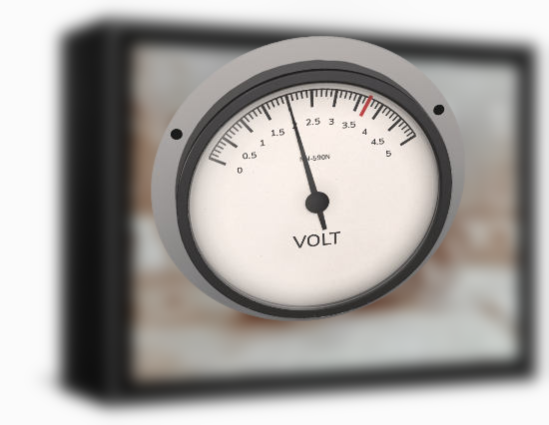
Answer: 2 V
